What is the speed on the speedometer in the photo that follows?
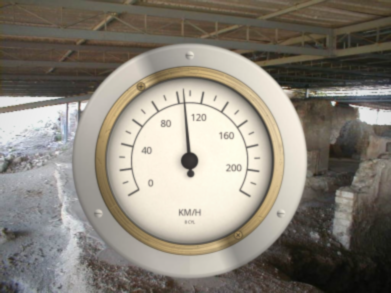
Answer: 105 km/h
